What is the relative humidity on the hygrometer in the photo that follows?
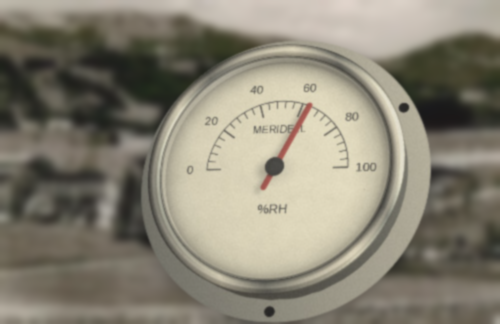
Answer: 64 %
